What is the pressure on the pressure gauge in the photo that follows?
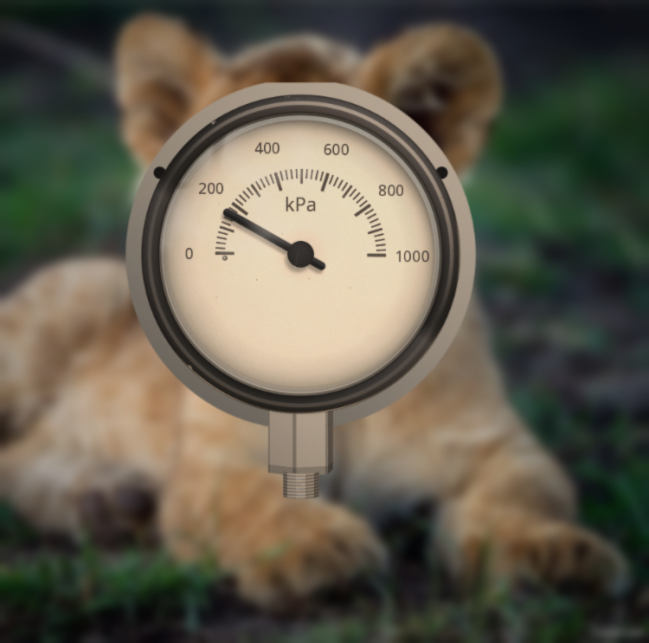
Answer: 160 kPa
